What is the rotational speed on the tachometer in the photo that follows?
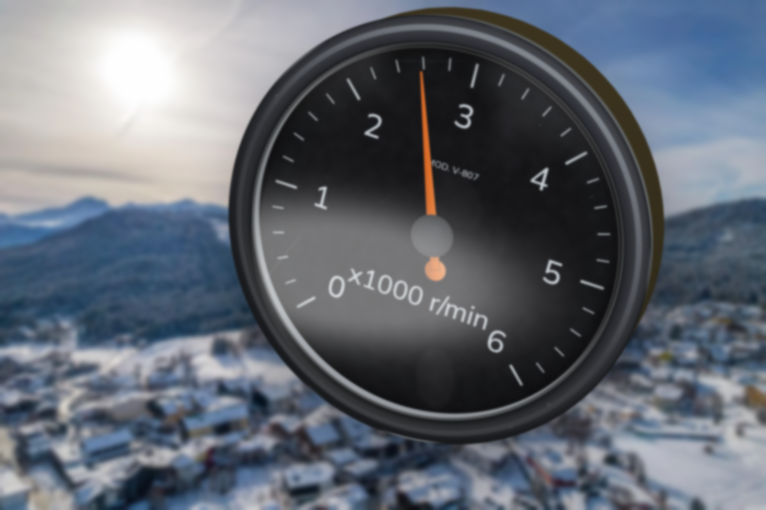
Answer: 2600 rpm
